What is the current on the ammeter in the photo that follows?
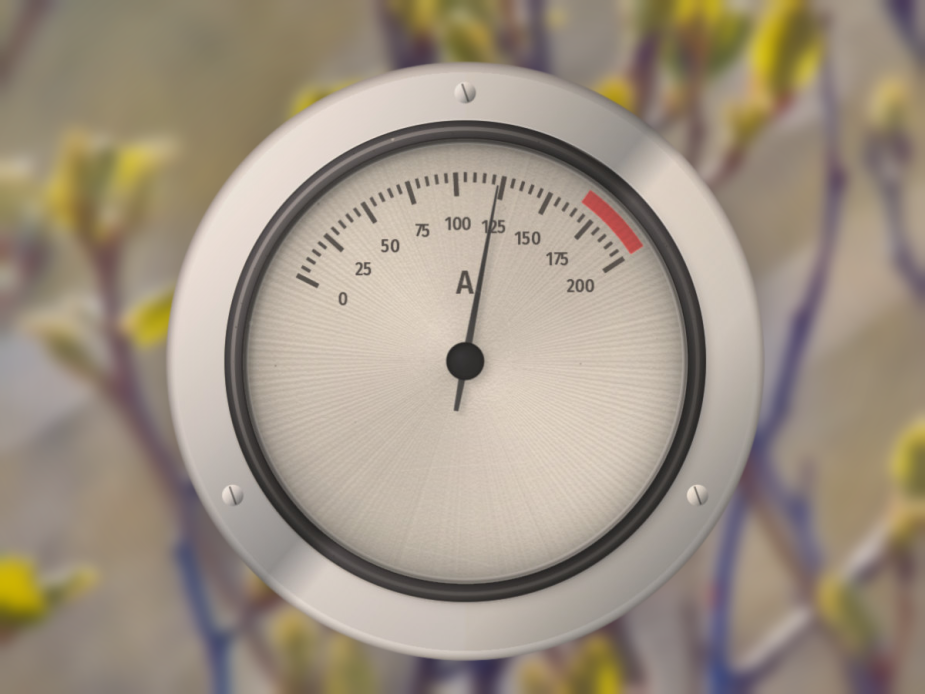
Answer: 122.5 A
